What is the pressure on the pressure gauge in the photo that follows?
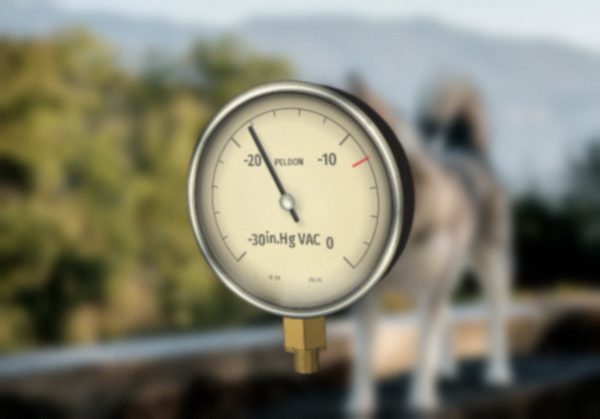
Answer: -18 inHg
